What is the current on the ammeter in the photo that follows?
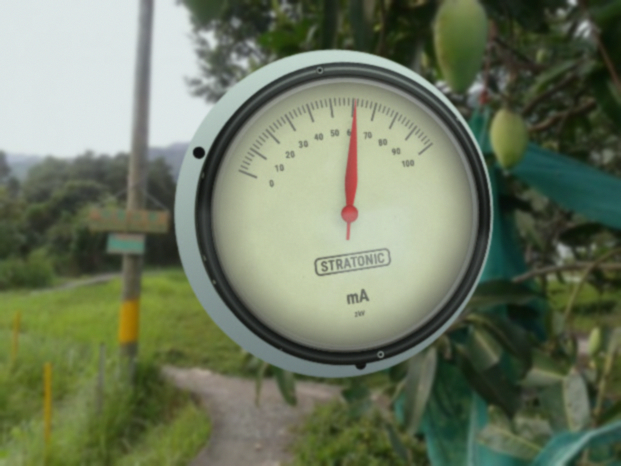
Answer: 60 mA
